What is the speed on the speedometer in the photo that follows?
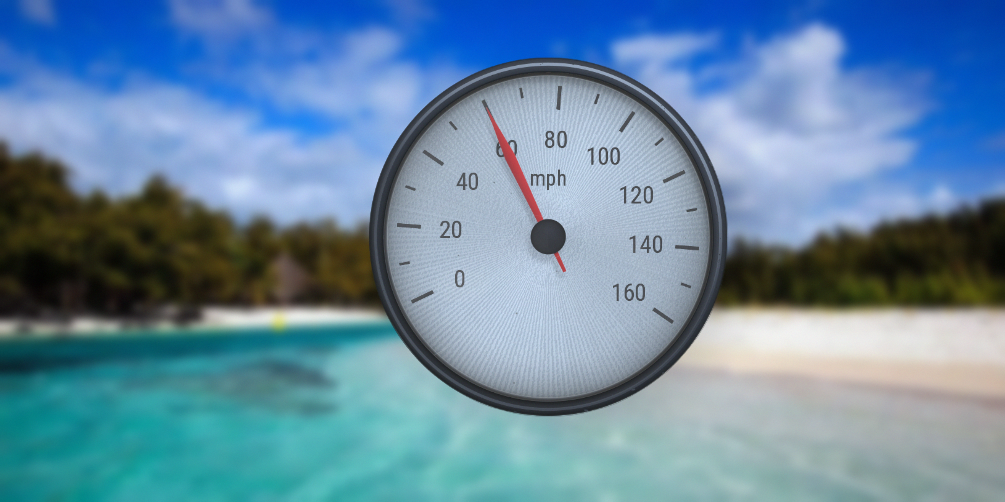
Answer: 60 mph
